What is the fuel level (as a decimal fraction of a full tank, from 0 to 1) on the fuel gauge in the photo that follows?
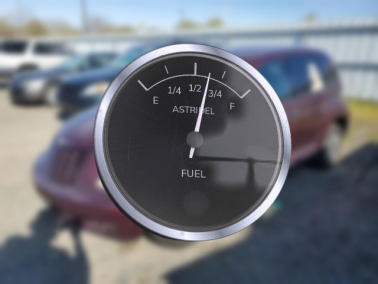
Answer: 0.625
